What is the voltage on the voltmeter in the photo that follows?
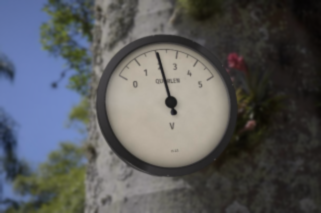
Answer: 2 V
